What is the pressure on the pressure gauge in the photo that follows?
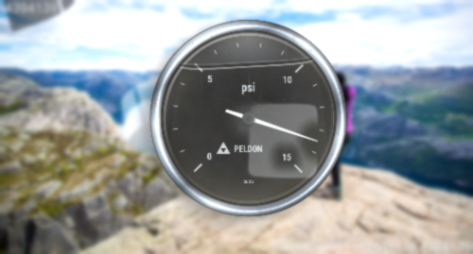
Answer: 13.5 psi
